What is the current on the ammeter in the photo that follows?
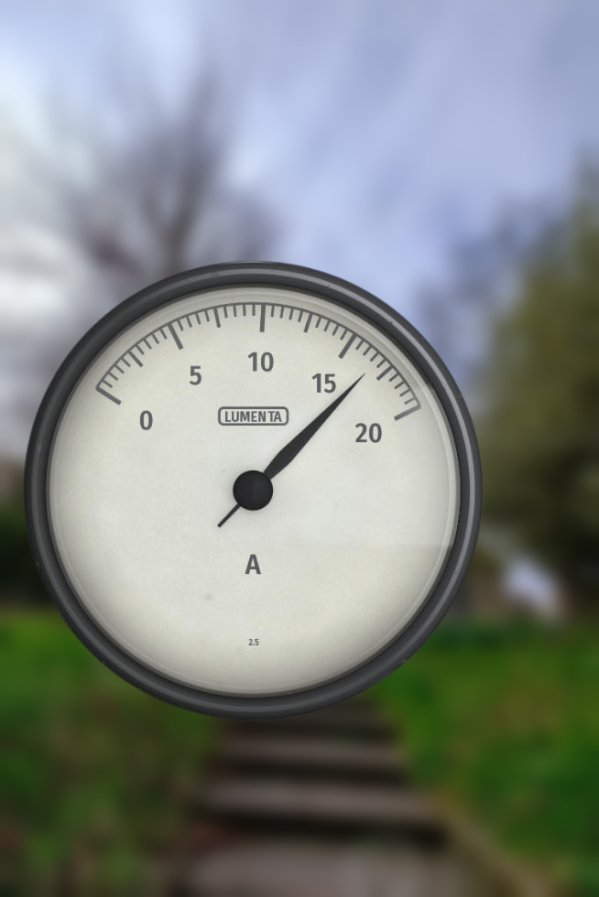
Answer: 16.75 A
